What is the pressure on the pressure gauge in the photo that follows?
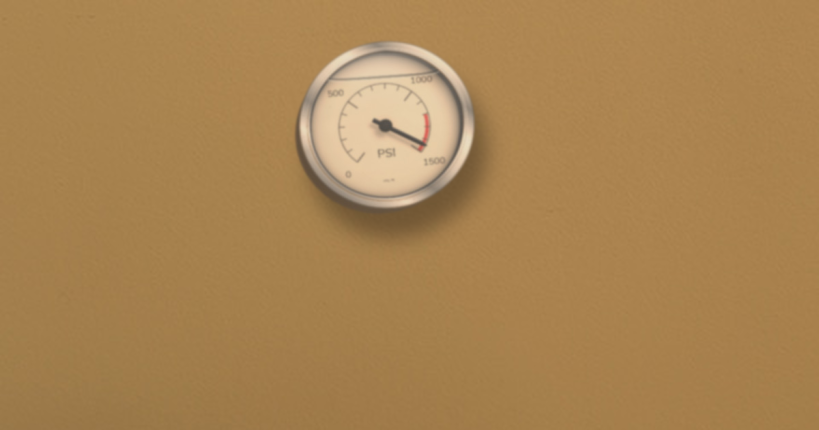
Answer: 1450 psi
